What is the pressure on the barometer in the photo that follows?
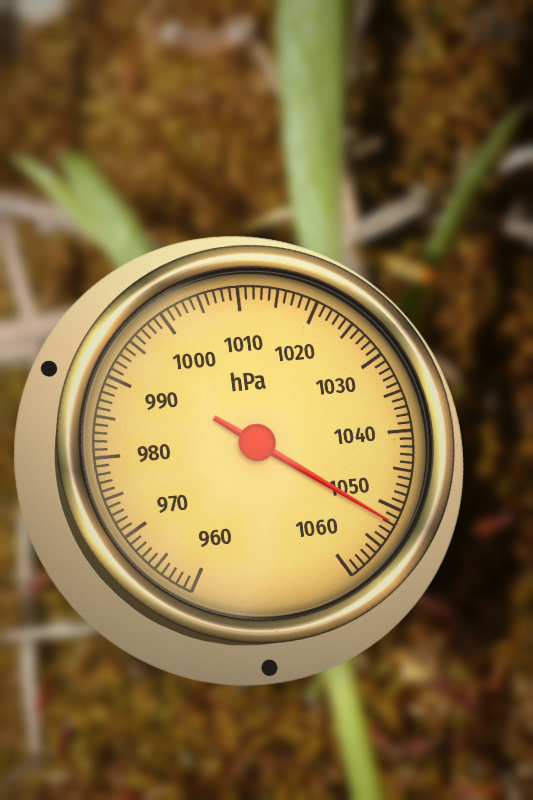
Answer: 1052 hPa
